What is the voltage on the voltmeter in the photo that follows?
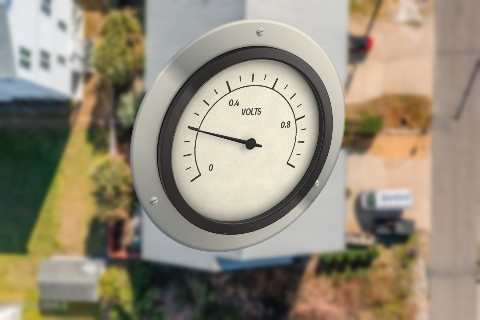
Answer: 0.2 V
